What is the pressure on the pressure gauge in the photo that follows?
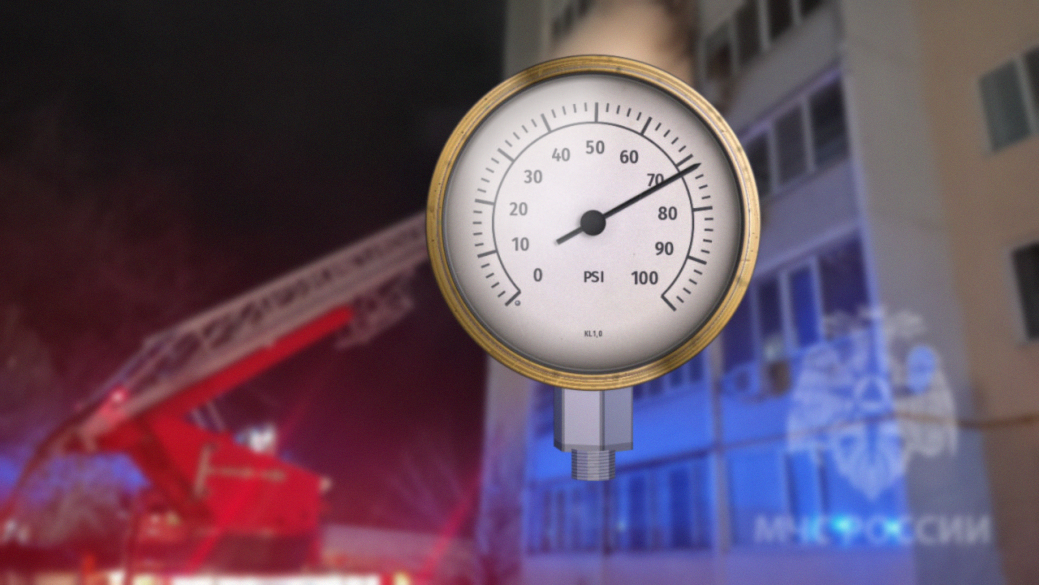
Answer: 72 psi
